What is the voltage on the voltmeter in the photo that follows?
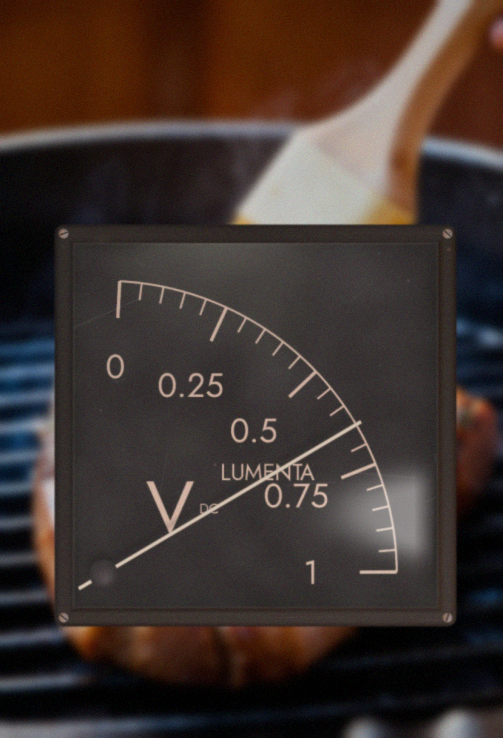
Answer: 0.65 V
